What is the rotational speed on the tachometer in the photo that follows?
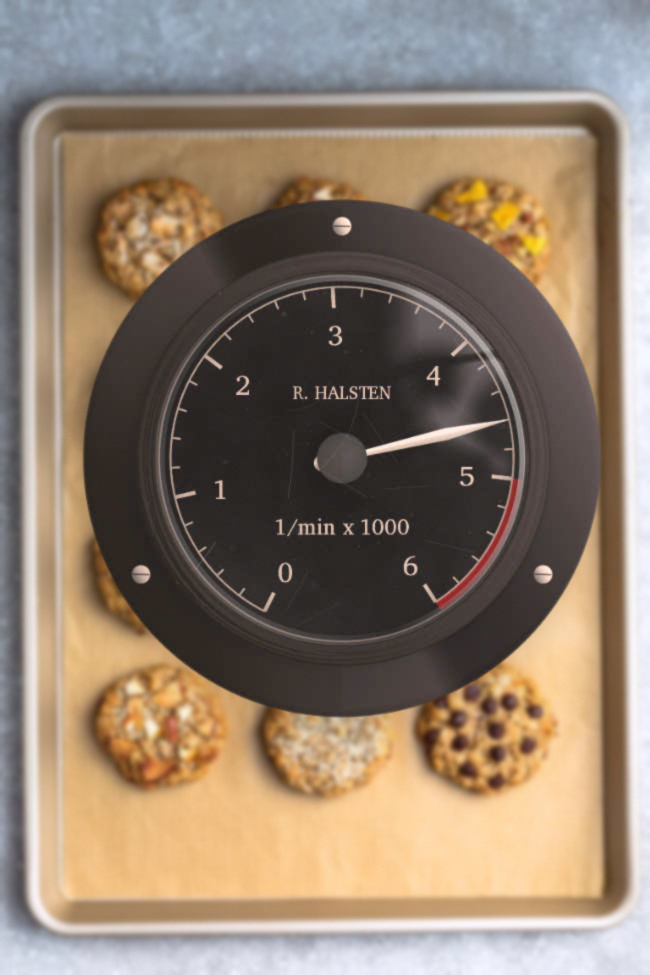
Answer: 4600 rpm
